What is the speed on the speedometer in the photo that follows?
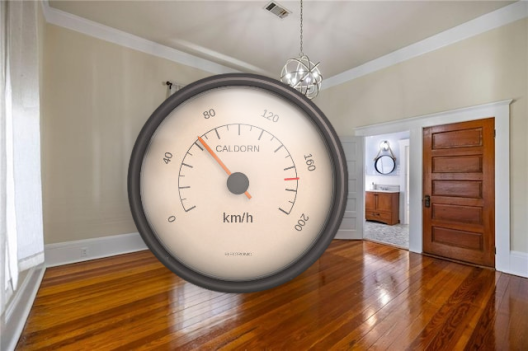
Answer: 65 km/h
